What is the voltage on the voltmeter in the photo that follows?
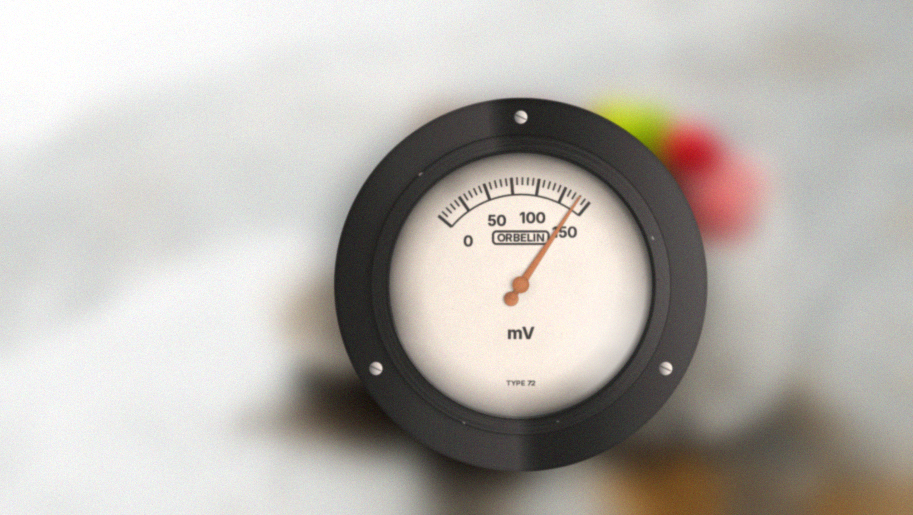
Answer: 140 mV
